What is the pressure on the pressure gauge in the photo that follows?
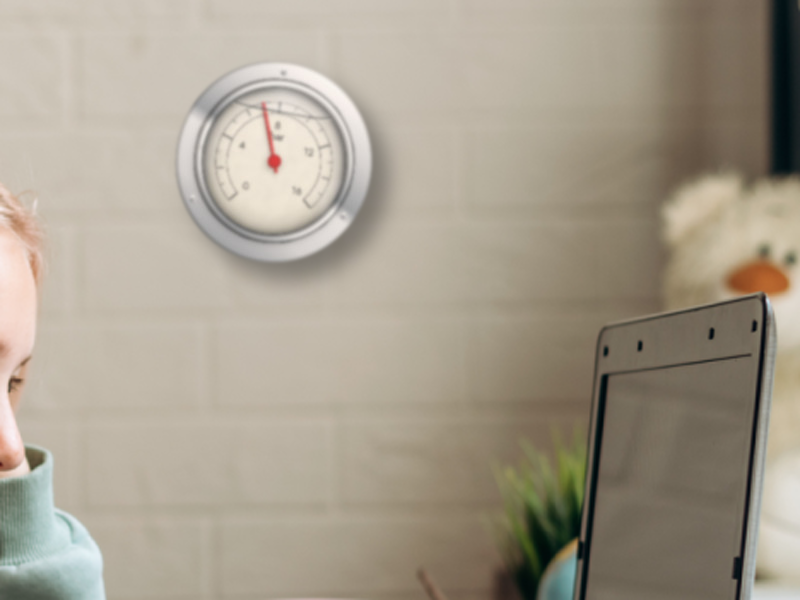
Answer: 7 bar
